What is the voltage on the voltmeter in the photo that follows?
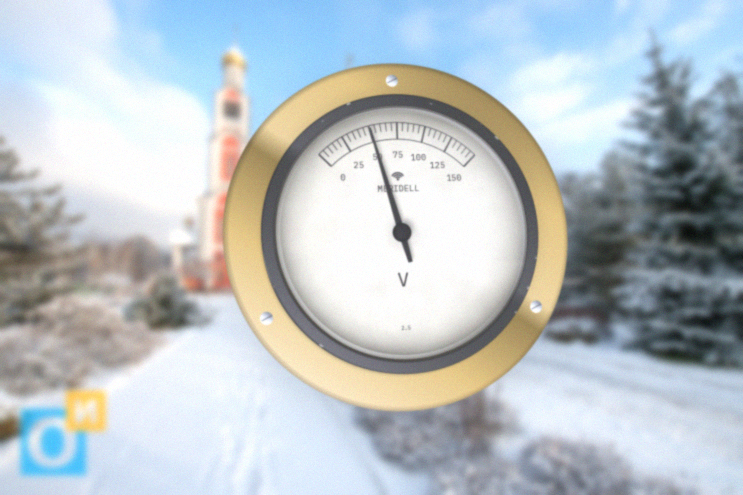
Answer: 50 V
